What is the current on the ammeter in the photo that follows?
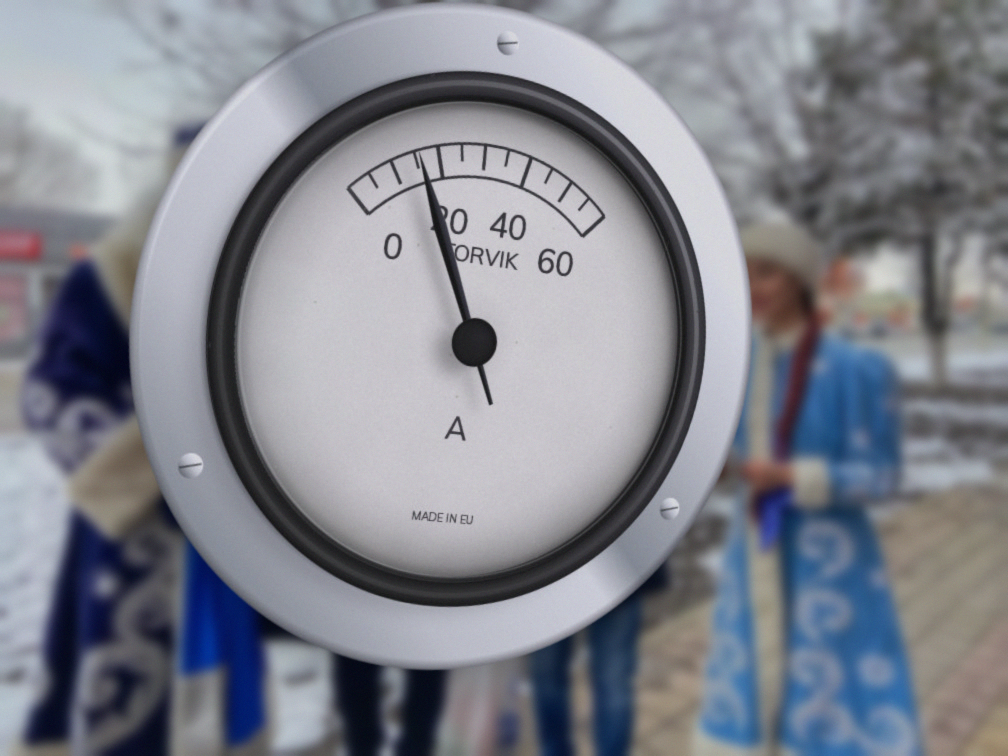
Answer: 15 A
